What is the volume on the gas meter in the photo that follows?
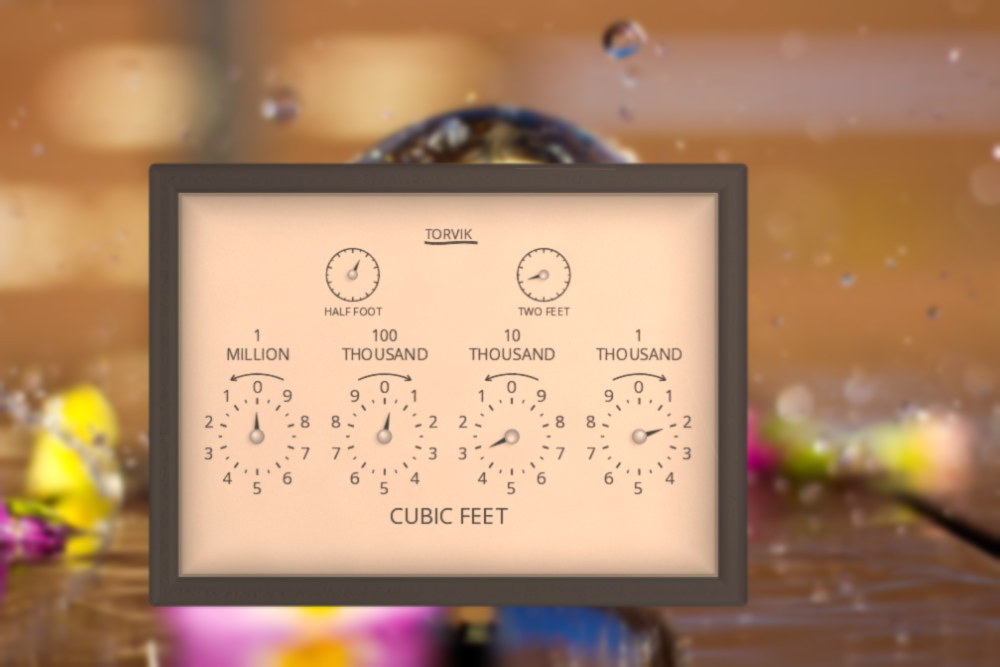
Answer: 3200 ft³
